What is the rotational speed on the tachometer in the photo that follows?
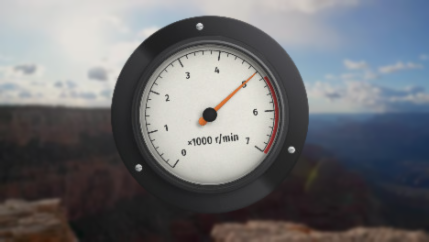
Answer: 5000 rpm
